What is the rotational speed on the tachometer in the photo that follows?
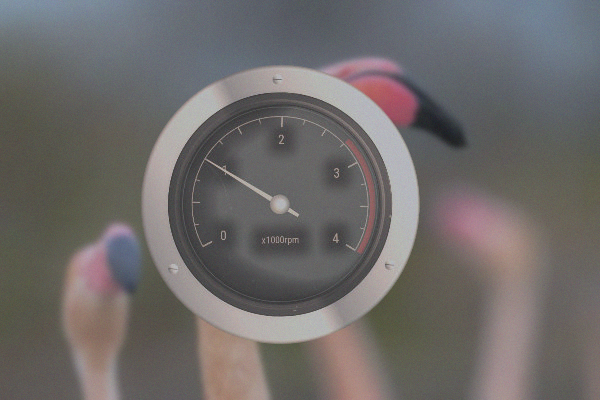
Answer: 1000 rpm
